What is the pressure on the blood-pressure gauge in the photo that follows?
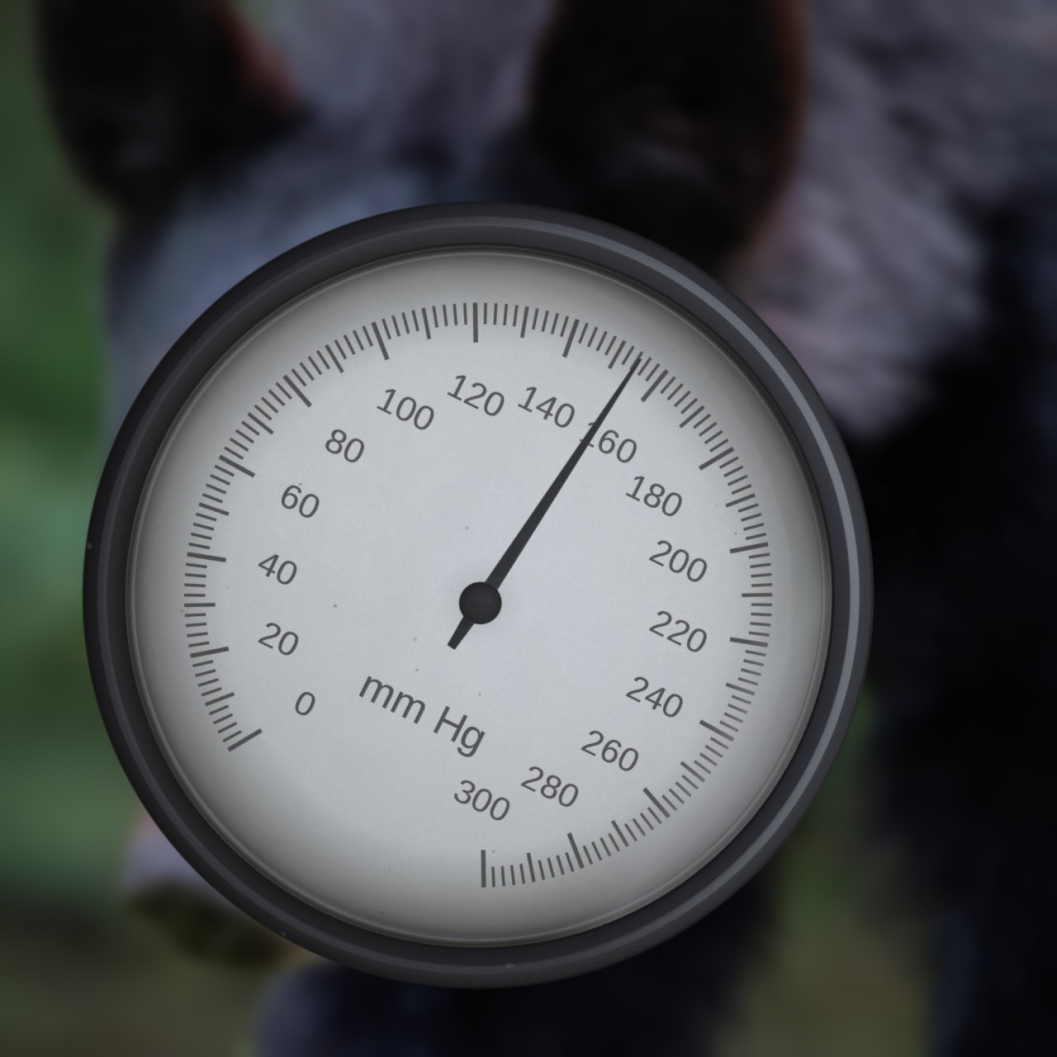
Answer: 154 mmHg
